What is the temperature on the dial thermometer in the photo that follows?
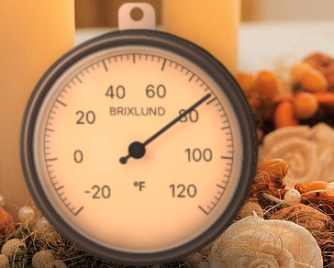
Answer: 78 °F
